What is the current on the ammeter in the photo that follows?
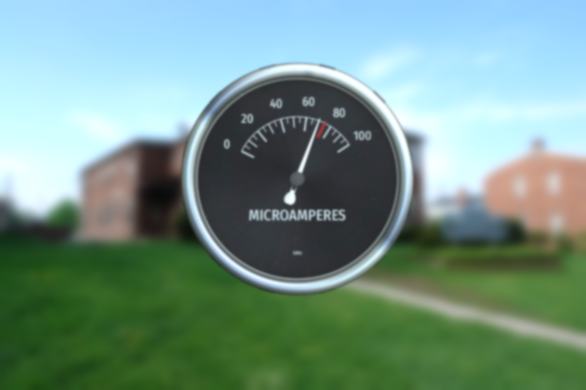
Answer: 70 µA
